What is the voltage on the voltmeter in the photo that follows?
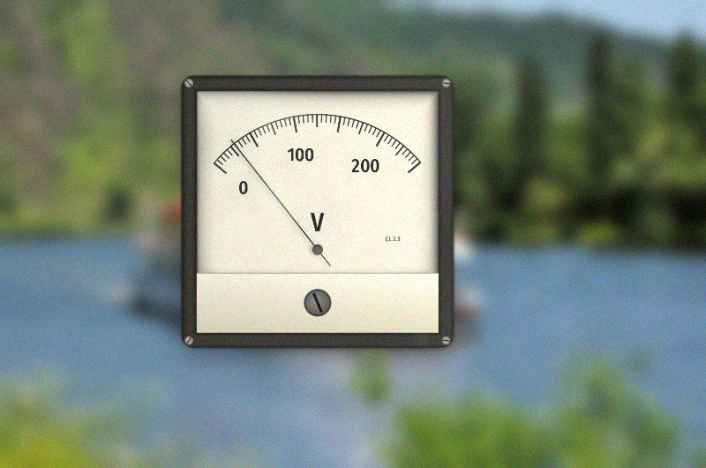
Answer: 30 V
